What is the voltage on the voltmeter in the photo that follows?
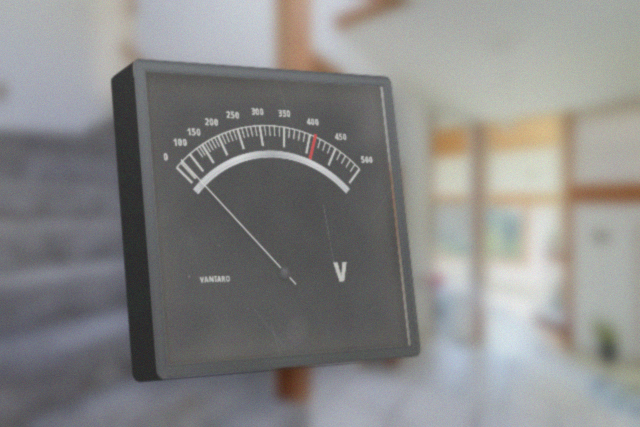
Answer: 50 V
